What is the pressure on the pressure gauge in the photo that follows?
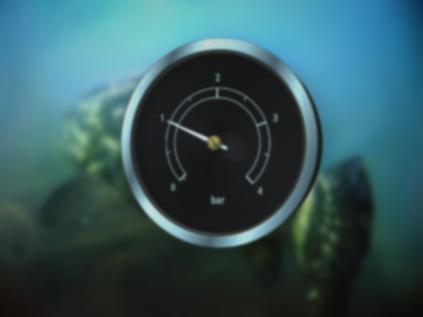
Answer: 1 bar
